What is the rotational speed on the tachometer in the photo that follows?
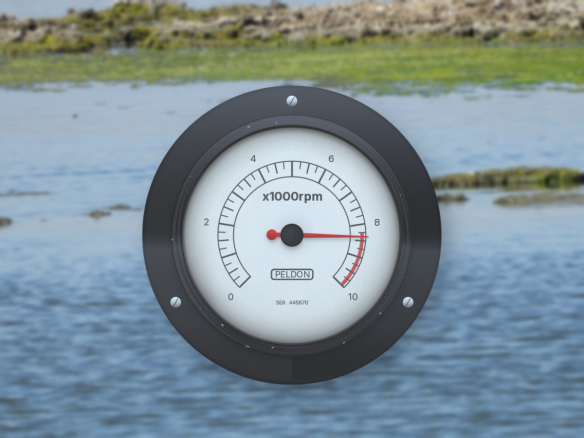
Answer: 8375 rpm
